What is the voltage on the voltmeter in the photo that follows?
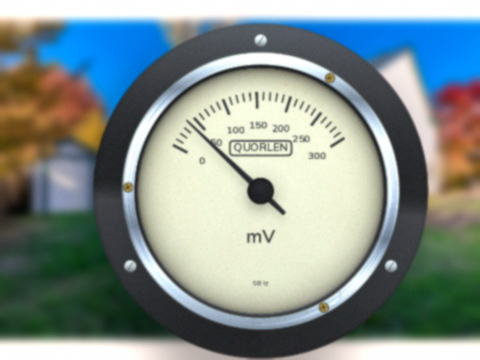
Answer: 40 mV
